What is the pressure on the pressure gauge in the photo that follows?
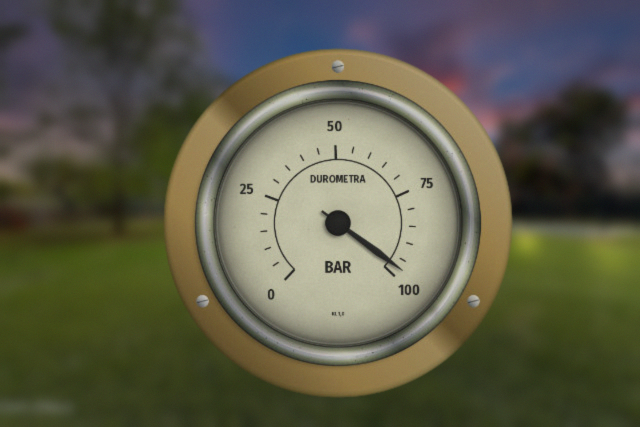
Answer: 97.5 bar
